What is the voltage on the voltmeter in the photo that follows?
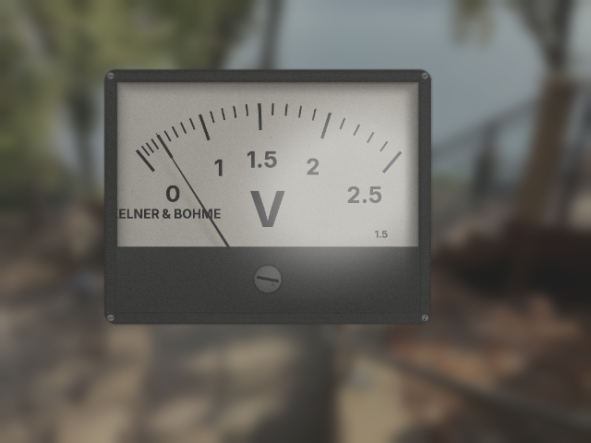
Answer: 0.5 V
